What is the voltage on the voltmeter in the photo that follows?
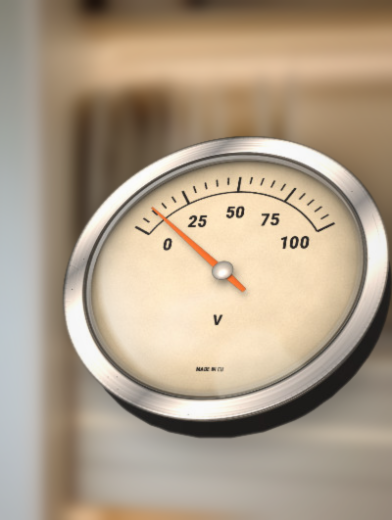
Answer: 10 V
